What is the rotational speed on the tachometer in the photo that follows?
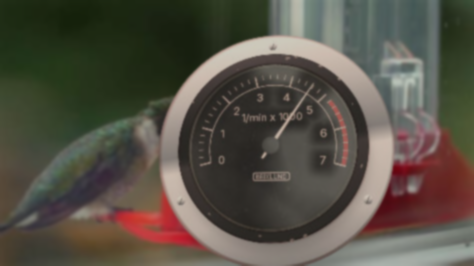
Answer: 4600 rpm
